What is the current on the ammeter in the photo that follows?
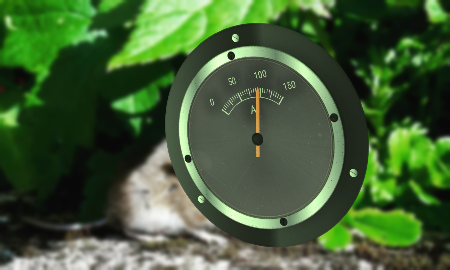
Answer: 100 A
